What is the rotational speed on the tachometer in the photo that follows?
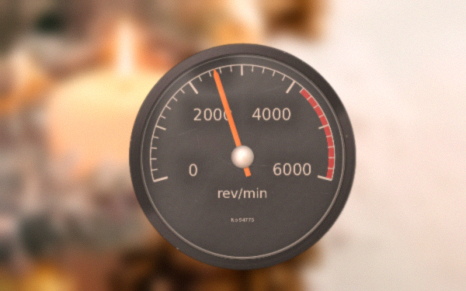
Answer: 2500 rpm
